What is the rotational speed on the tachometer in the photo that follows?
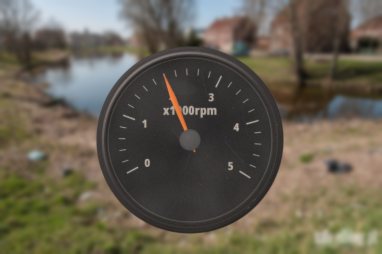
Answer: 2000 rpm
